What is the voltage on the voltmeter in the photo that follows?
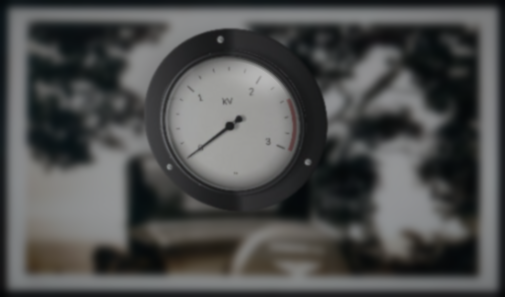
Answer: 0 kV
